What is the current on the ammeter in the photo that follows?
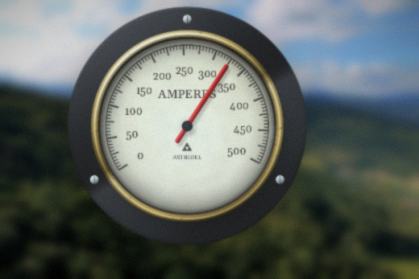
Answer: 325 A
